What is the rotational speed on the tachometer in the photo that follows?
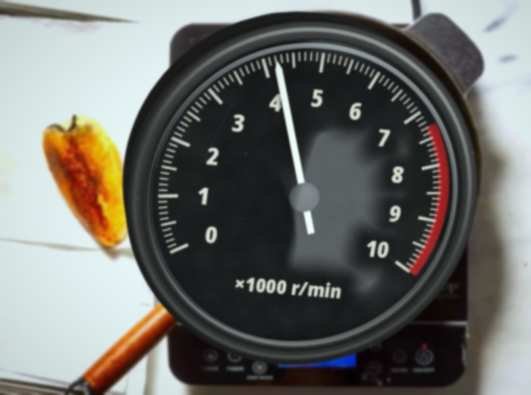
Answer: 4200 rpm
